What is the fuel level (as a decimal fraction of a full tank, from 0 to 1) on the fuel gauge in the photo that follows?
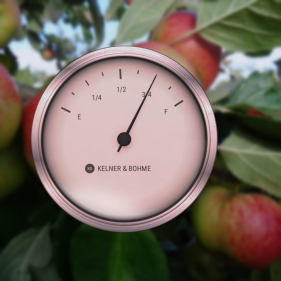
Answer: 0.75
